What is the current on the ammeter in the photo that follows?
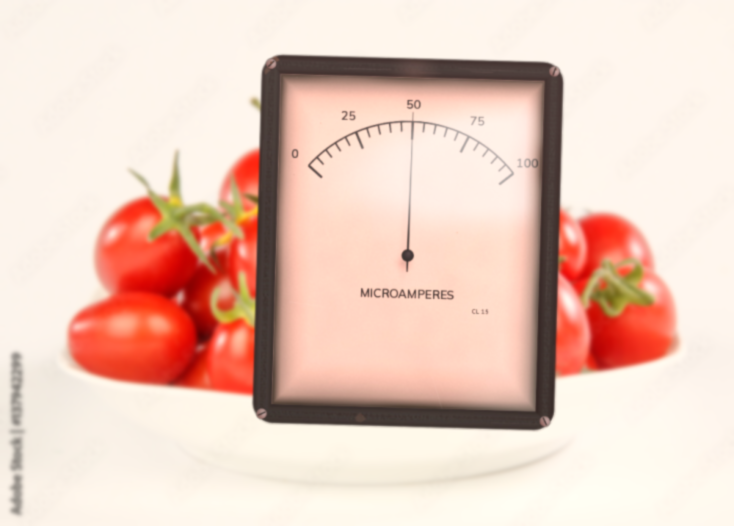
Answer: 50 µA
